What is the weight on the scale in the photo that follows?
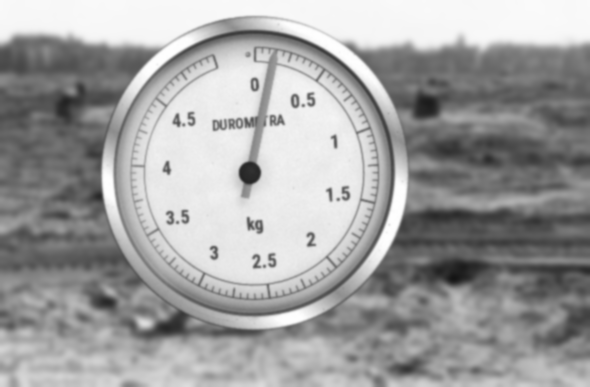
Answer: 0.15 kg
